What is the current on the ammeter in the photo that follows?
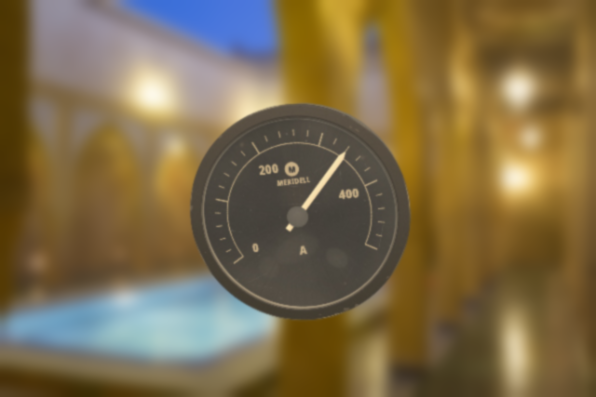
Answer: 340 A
